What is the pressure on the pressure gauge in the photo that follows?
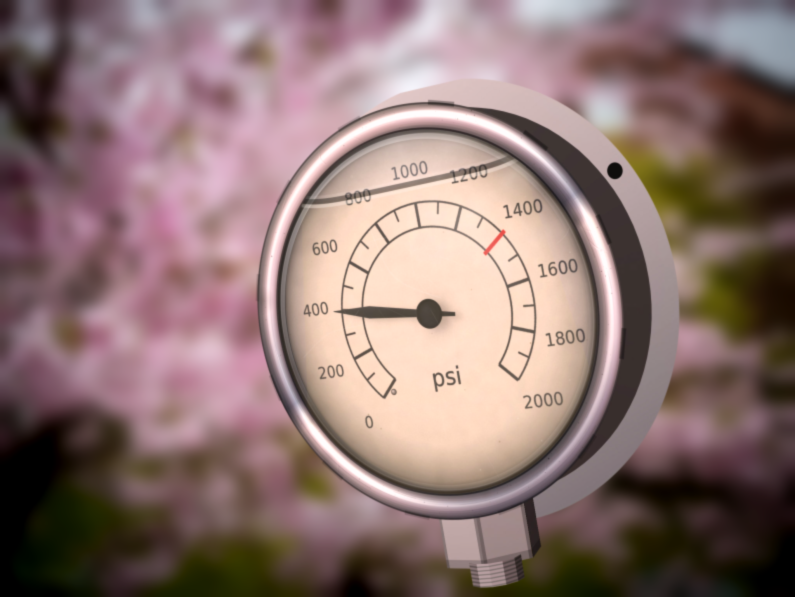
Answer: 400 psi
